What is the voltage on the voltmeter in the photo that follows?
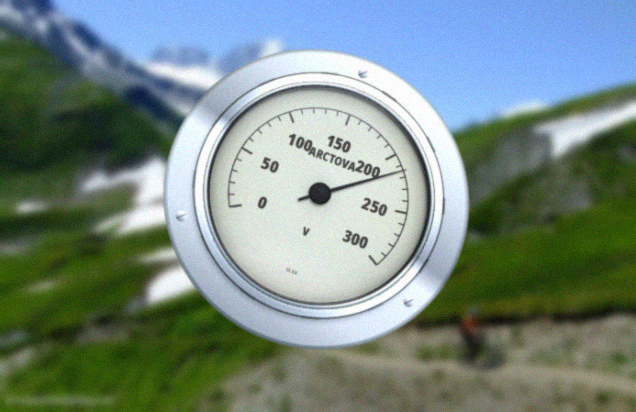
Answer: 215 V
